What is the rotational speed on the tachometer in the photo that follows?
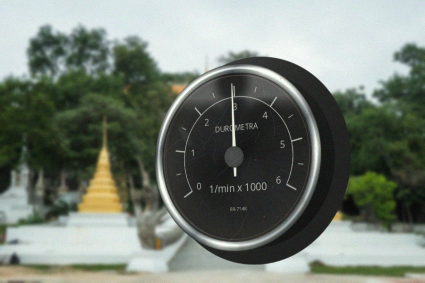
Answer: 3000 rpm
